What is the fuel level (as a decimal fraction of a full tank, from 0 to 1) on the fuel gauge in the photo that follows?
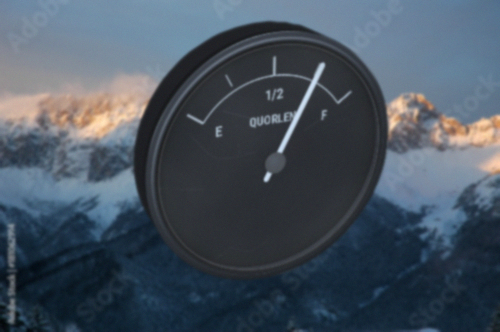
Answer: 0.75
